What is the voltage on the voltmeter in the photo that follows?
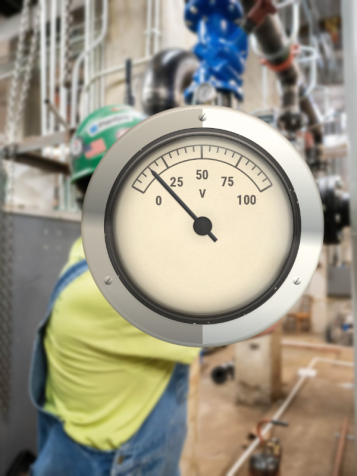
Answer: 15 V
